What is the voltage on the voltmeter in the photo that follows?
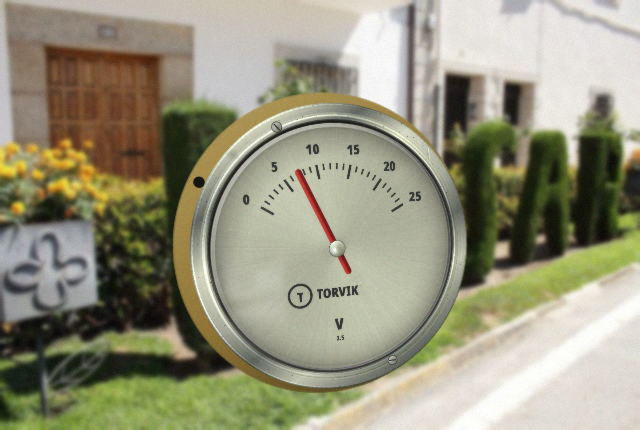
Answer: 7 V
